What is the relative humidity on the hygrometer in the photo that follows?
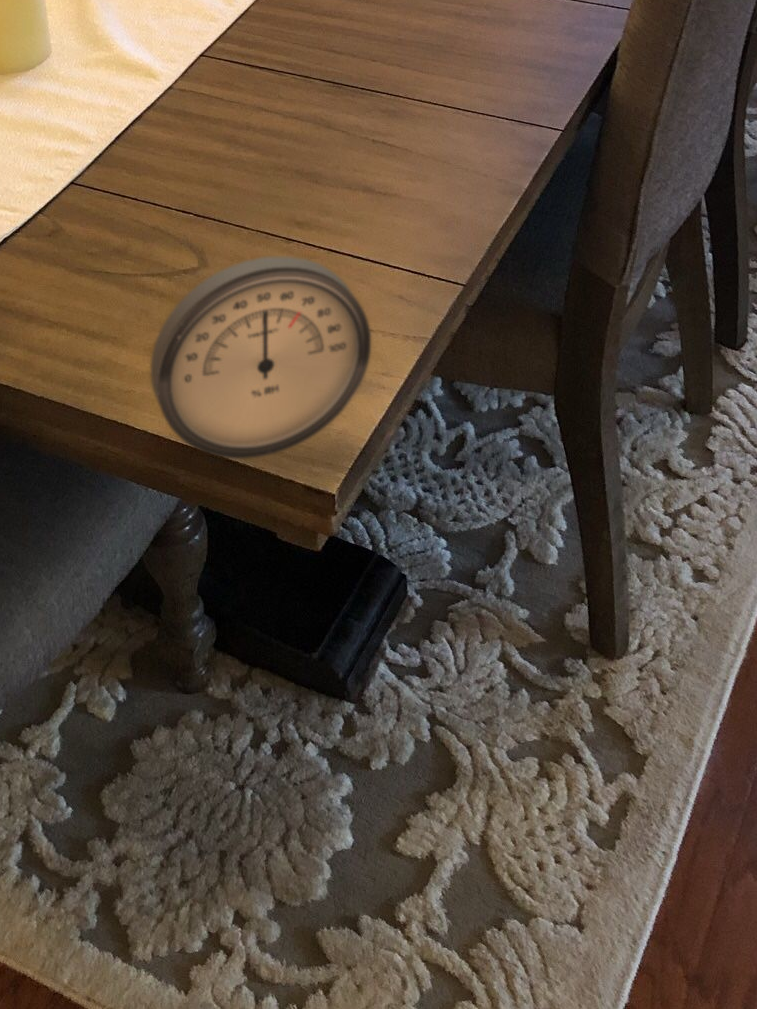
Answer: 50 %
